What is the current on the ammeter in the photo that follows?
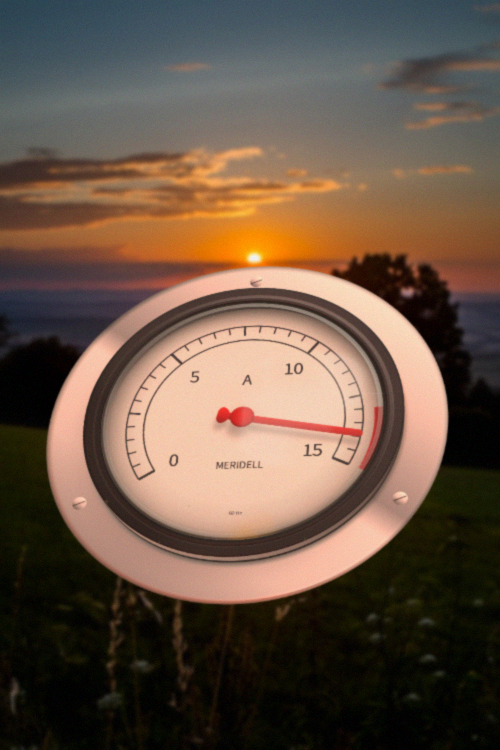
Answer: 14 A
